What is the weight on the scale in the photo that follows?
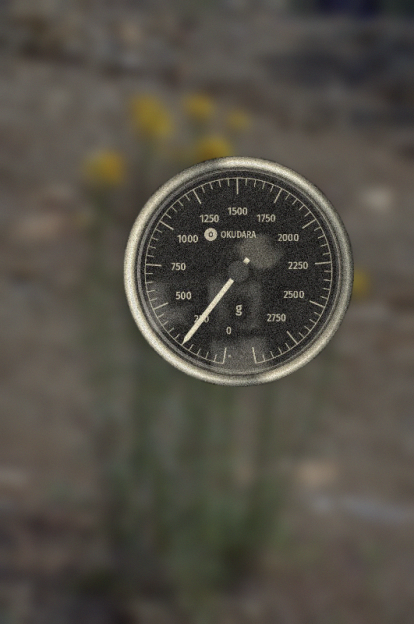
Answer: 250 g
